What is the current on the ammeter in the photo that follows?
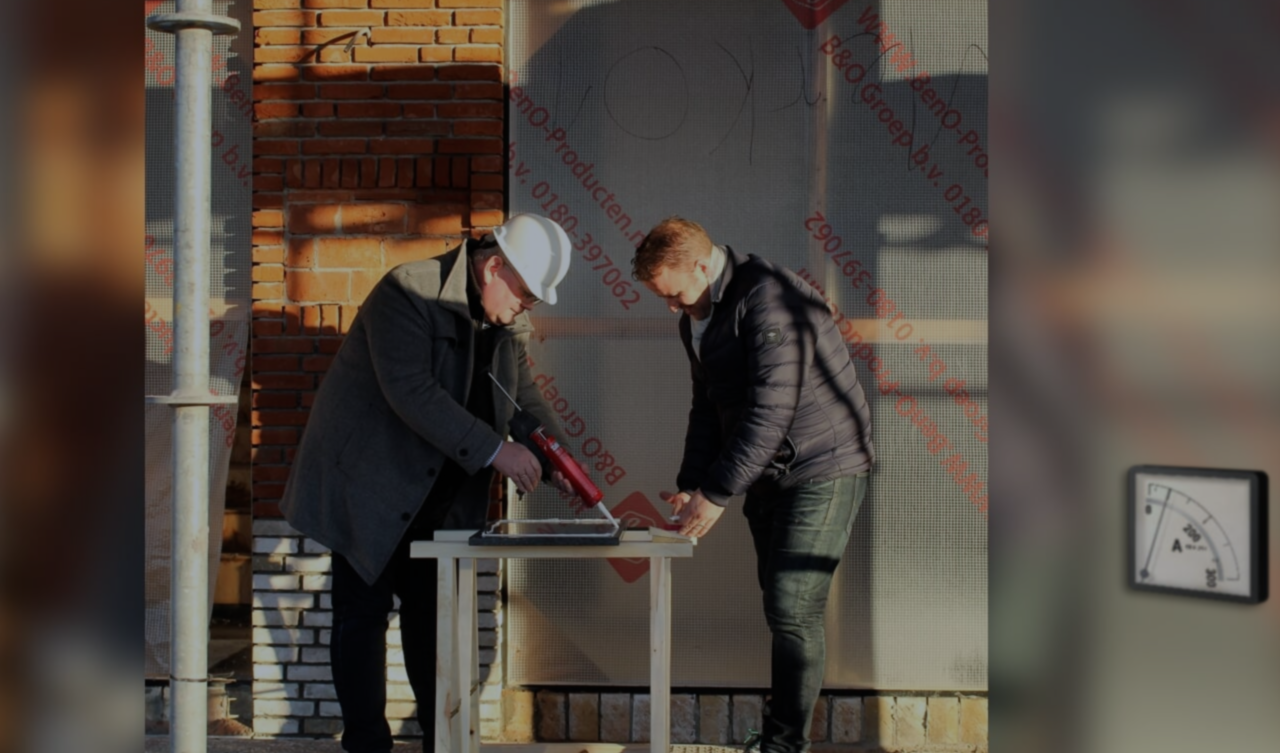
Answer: 100 A
